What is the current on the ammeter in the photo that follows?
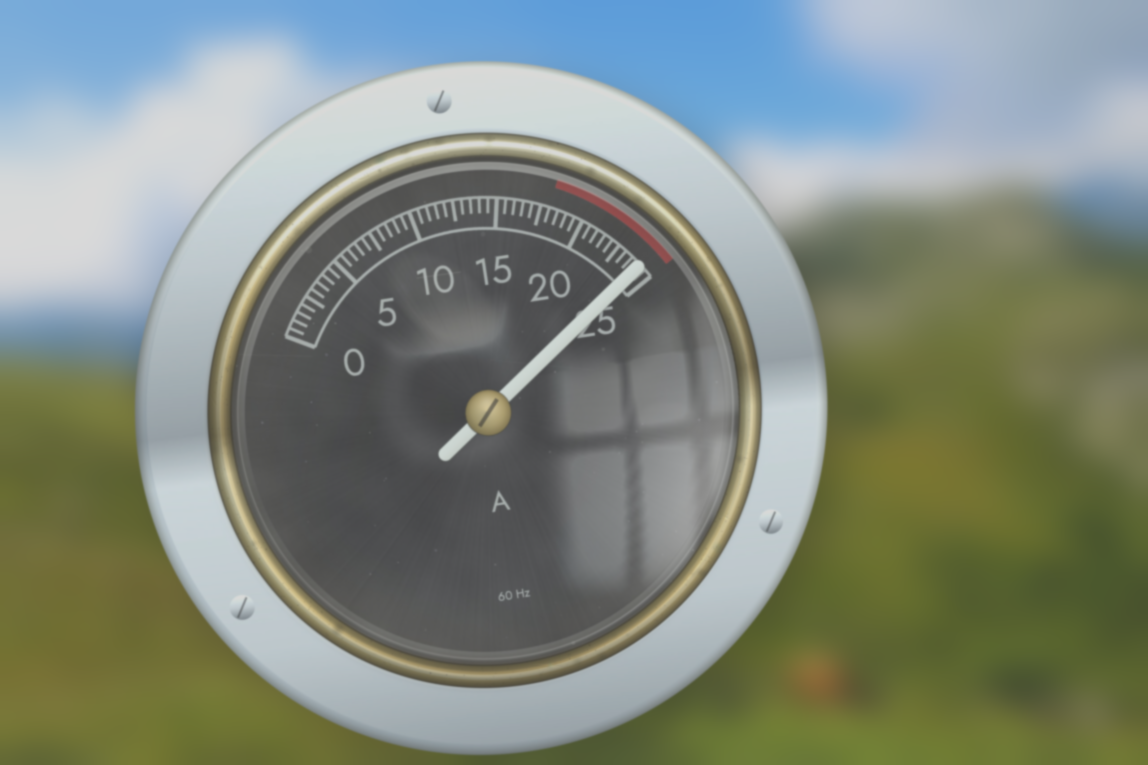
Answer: 24 A
